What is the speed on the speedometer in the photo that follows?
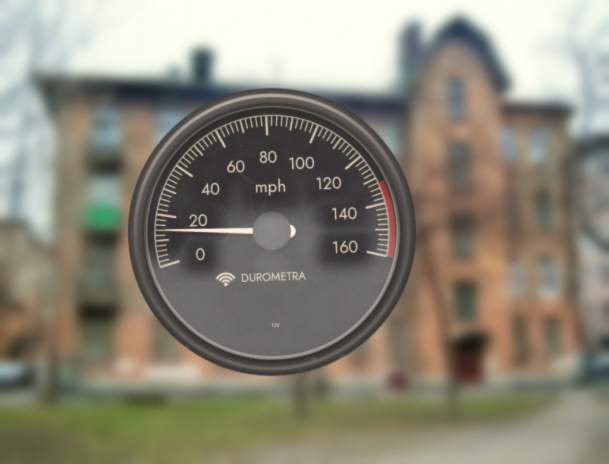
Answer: 14 mph
